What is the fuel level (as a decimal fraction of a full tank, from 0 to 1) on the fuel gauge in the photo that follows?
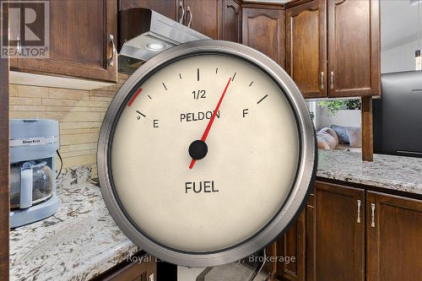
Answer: 0.75
